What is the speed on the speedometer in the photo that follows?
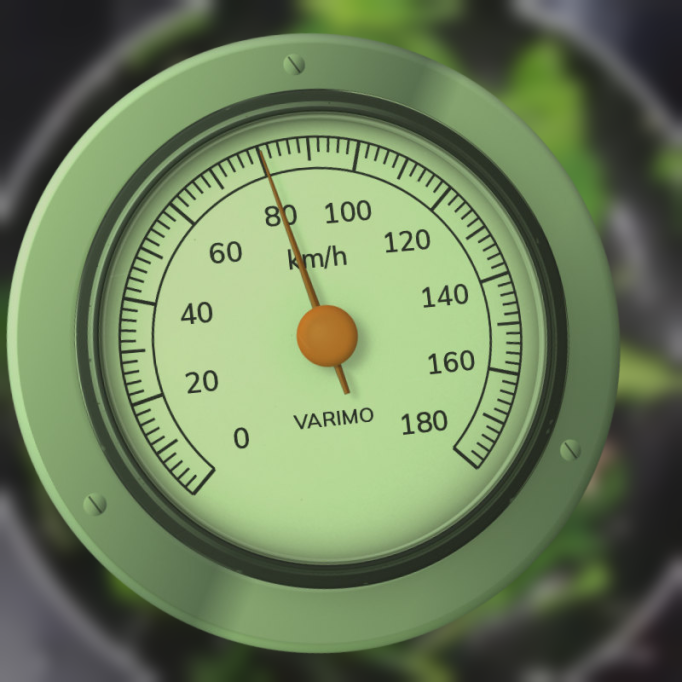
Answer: 80 km/h
